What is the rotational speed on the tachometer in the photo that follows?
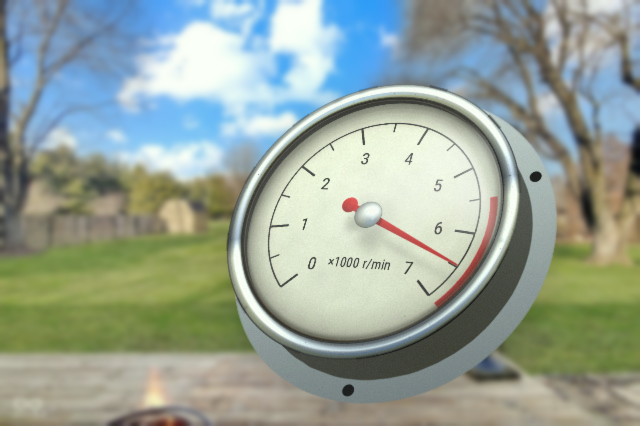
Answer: 6500 rpm
